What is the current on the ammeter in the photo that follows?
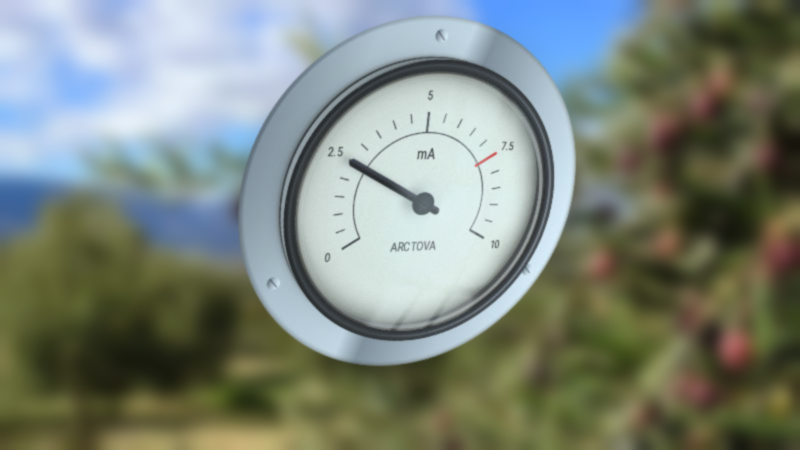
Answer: 2.5 mA
